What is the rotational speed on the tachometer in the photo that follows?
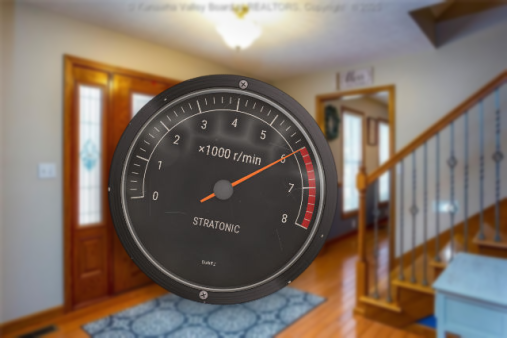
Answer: 6000 rpm
